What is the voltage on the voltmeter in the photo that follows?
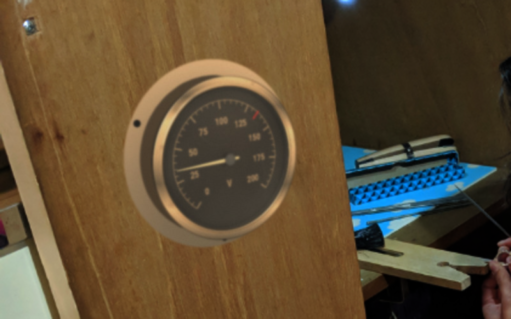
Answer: 35 V
